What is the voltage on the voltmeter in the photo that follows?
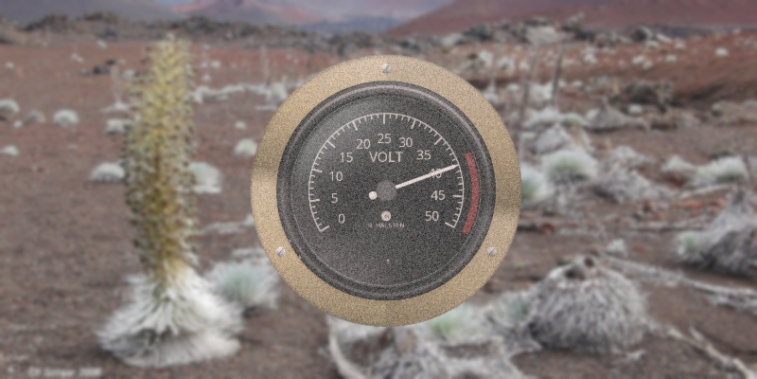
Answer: 40 V
